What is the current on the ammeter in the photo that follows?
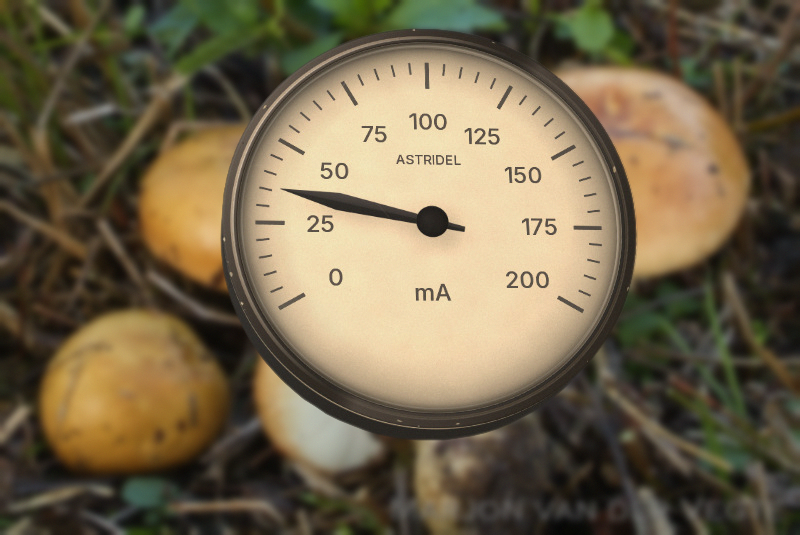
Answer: 35 mA
